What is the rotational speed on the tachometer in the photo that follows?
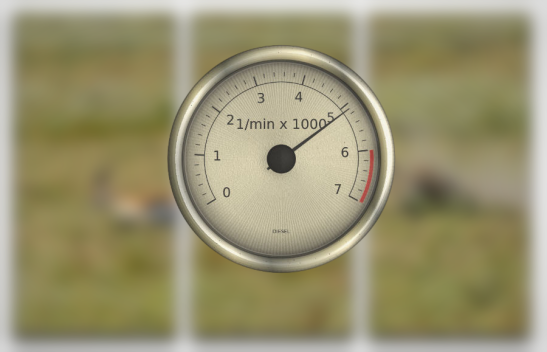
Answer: 5100 rpm
